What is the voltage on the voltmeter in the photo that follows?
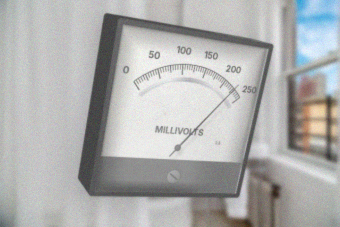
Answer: 225 mV
